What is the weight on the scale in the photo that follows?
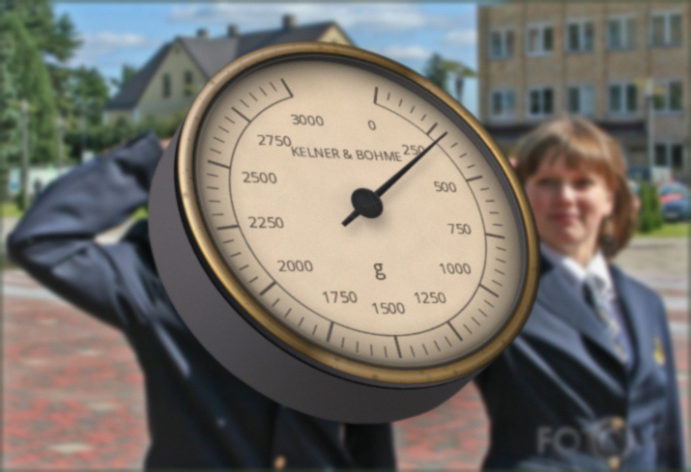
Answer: 300 g
